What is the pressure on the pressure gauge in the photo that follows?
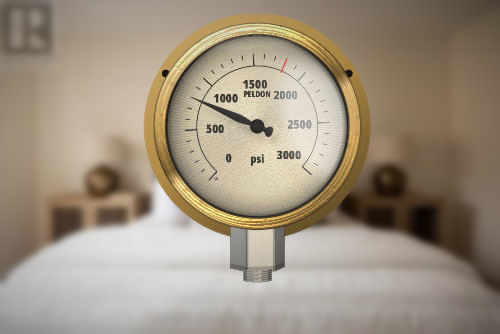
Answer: 800 psi
